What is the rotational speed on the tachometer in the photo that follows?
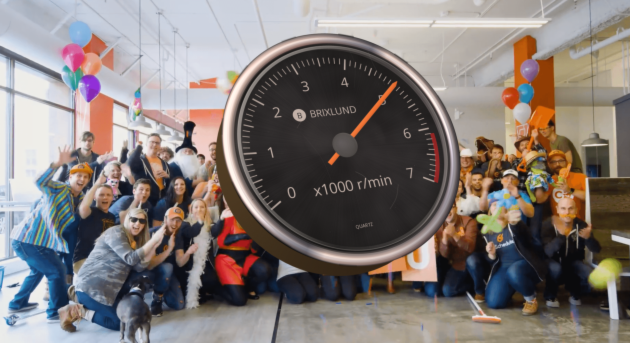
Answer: 5000 rpm
